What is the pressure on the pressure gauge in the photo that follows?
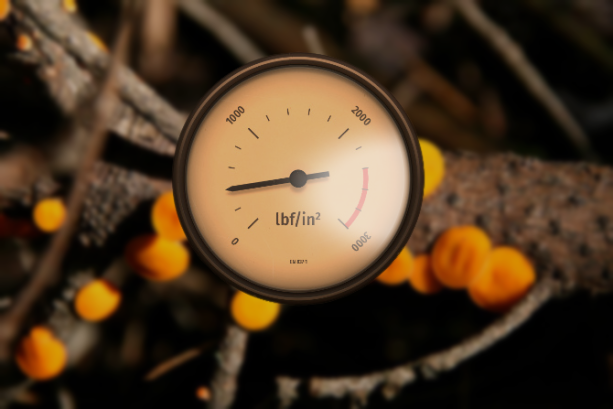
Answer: 400 psi
